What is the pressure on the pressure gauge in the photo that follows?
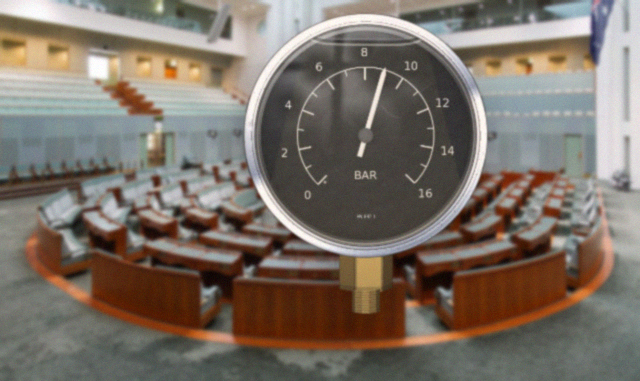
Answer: 9 bar
